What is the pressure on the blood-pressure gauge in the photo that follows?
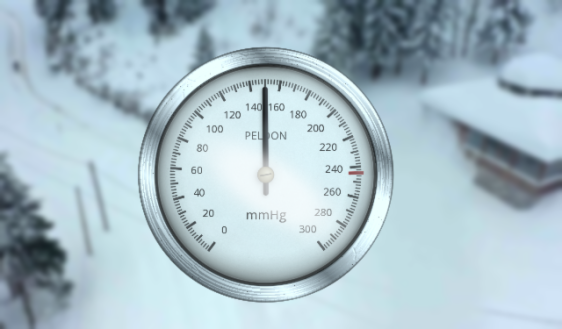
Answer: 150 mmHg
